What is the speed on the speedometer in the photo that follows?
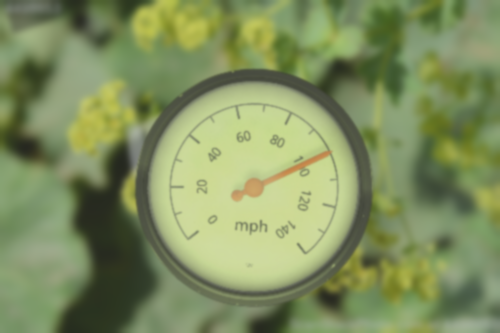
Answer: 100 mph
